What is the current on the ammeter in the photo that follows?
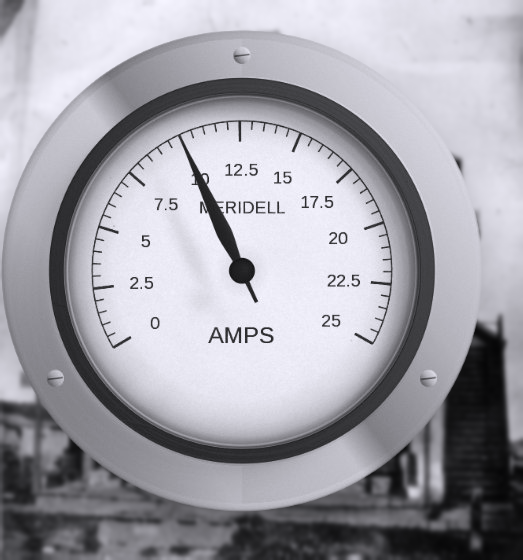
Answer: 10 A
